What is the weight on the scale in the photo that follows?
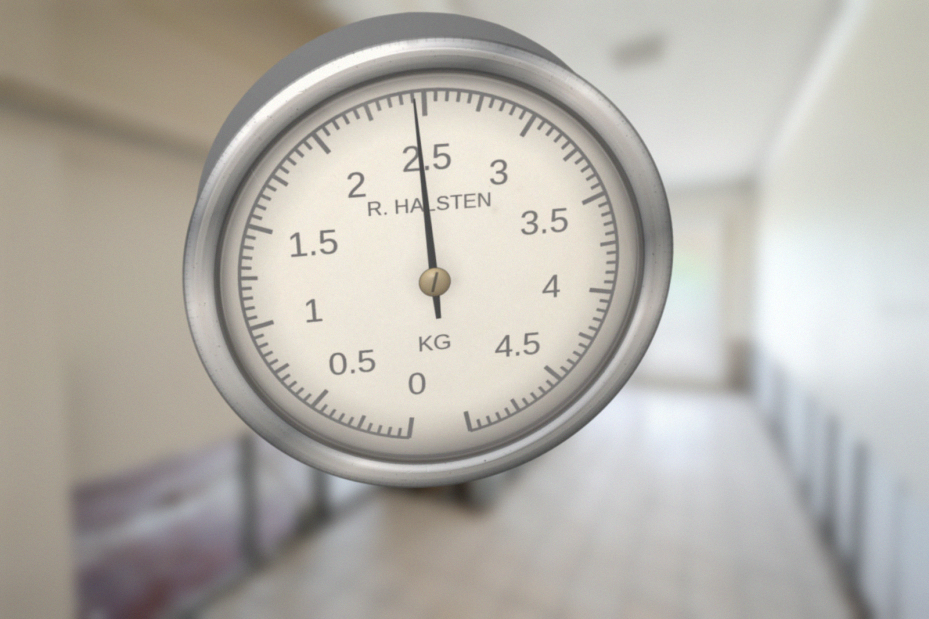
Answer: 2.45 kg
